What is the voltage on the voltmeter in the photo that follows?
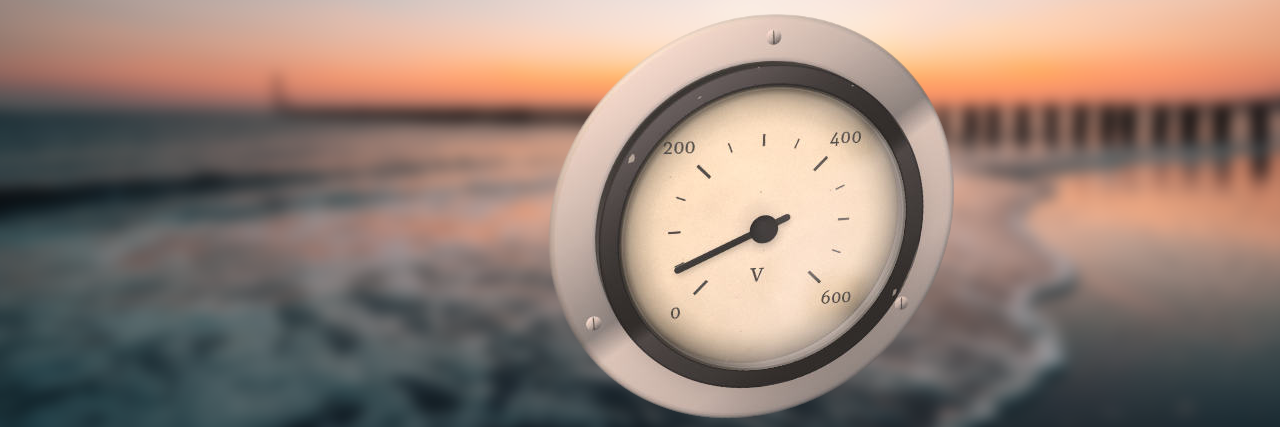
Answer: 50 V
